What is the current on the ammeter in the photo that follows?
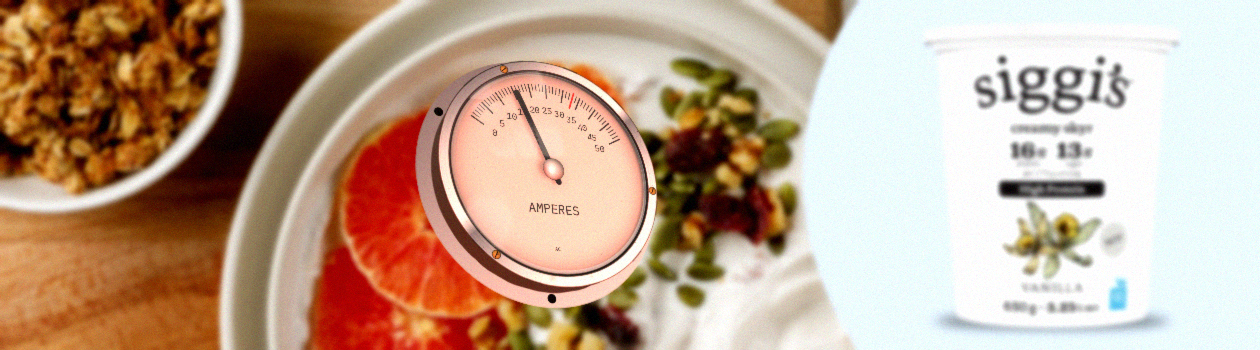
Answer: 15 A
